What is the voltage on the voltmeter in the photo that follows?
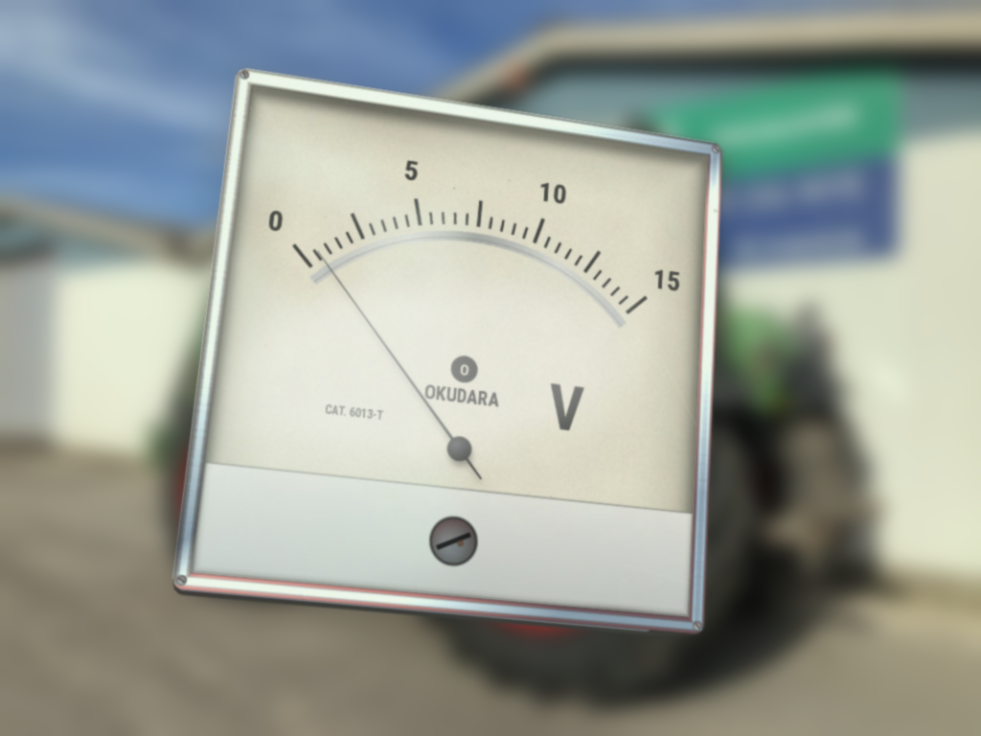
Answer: 0.5 V
